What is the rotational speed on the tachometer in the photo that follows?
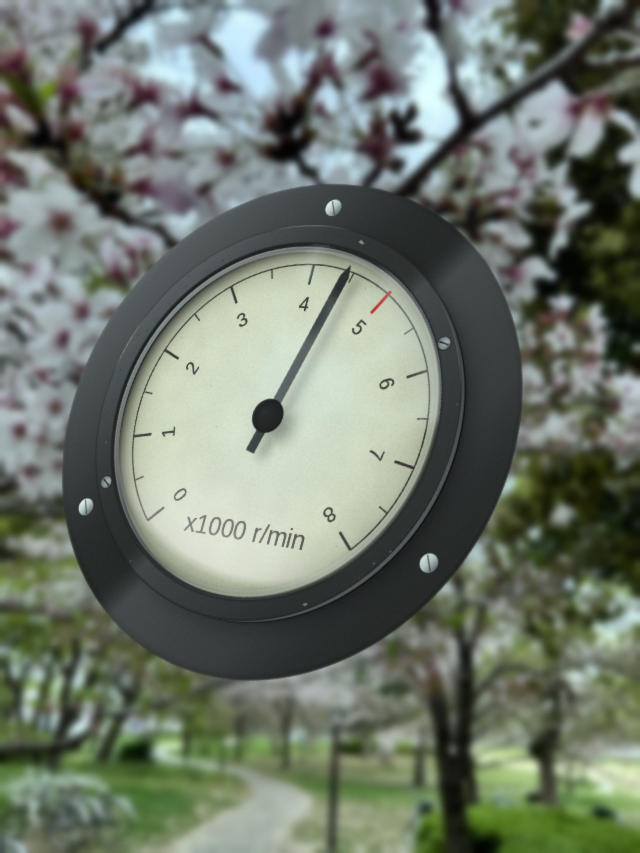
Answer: 4500 rpm
